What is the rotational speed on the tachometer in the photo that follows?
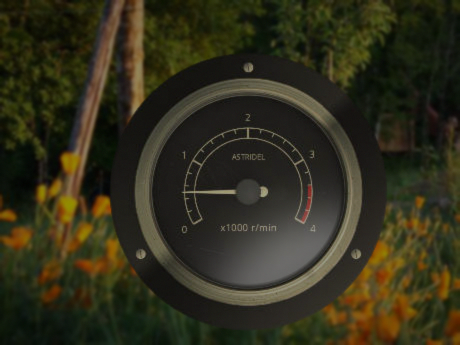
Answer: 500 rpm
